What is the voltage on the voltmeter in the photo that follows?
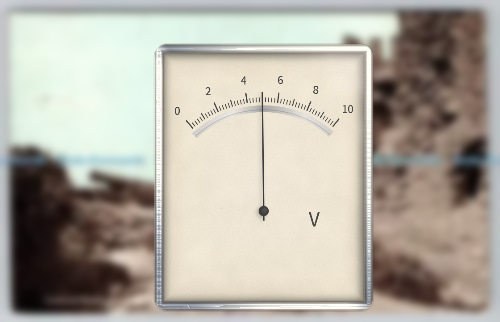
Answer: 5 V
